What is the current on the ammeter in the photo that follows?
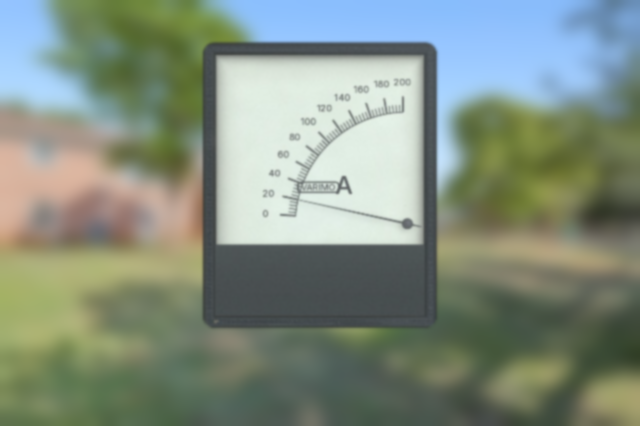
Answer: 20 A
